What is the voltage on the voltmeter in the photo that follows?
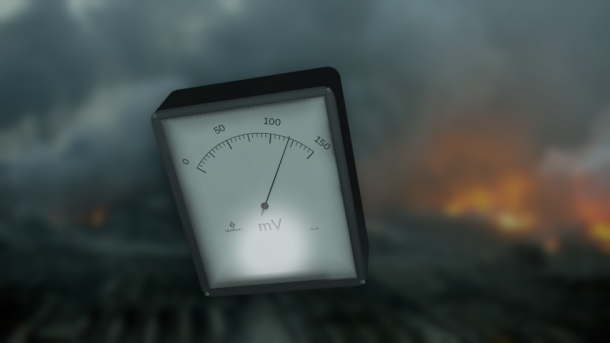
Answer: 120 mV
